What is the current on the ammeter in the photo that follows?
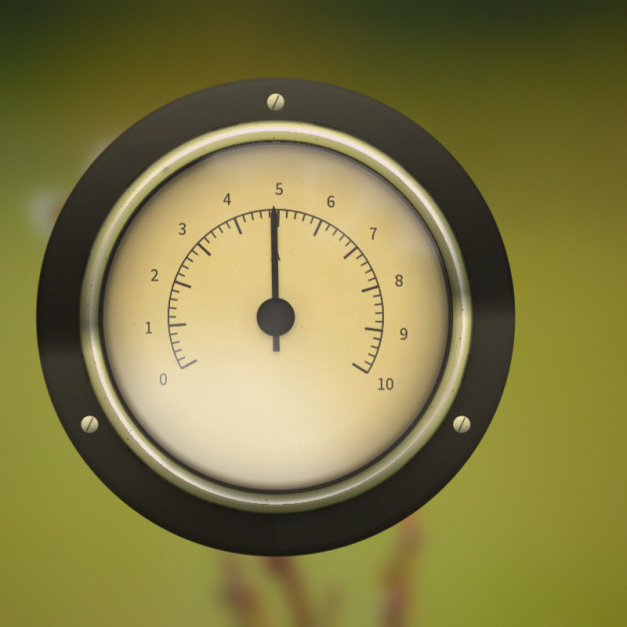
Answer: 4.9 A
